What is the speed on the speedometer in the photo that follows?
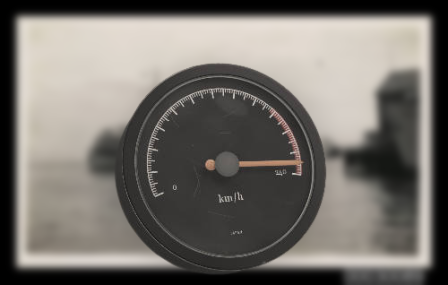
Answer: 230 km/h
